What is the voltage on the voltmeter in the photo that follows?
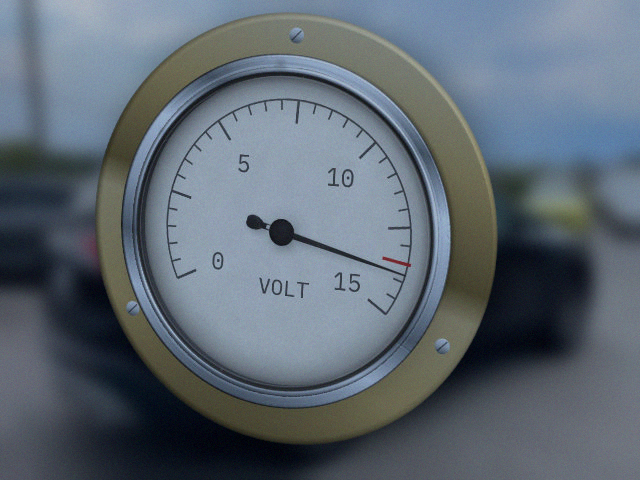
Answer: 13.75 V
